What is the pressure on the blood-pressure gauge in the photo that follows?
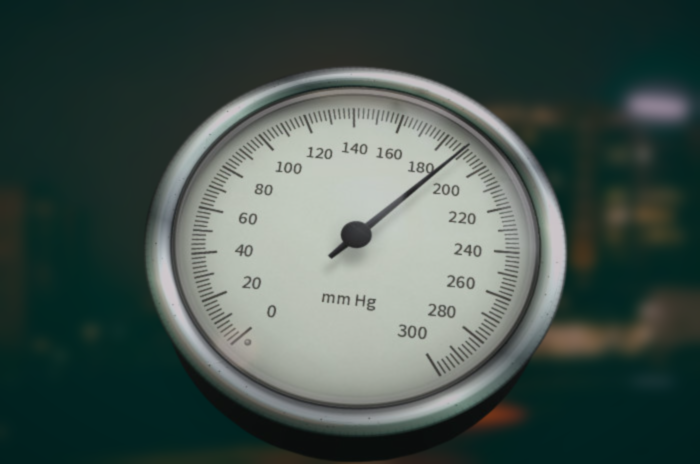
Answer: 190 mmHg
